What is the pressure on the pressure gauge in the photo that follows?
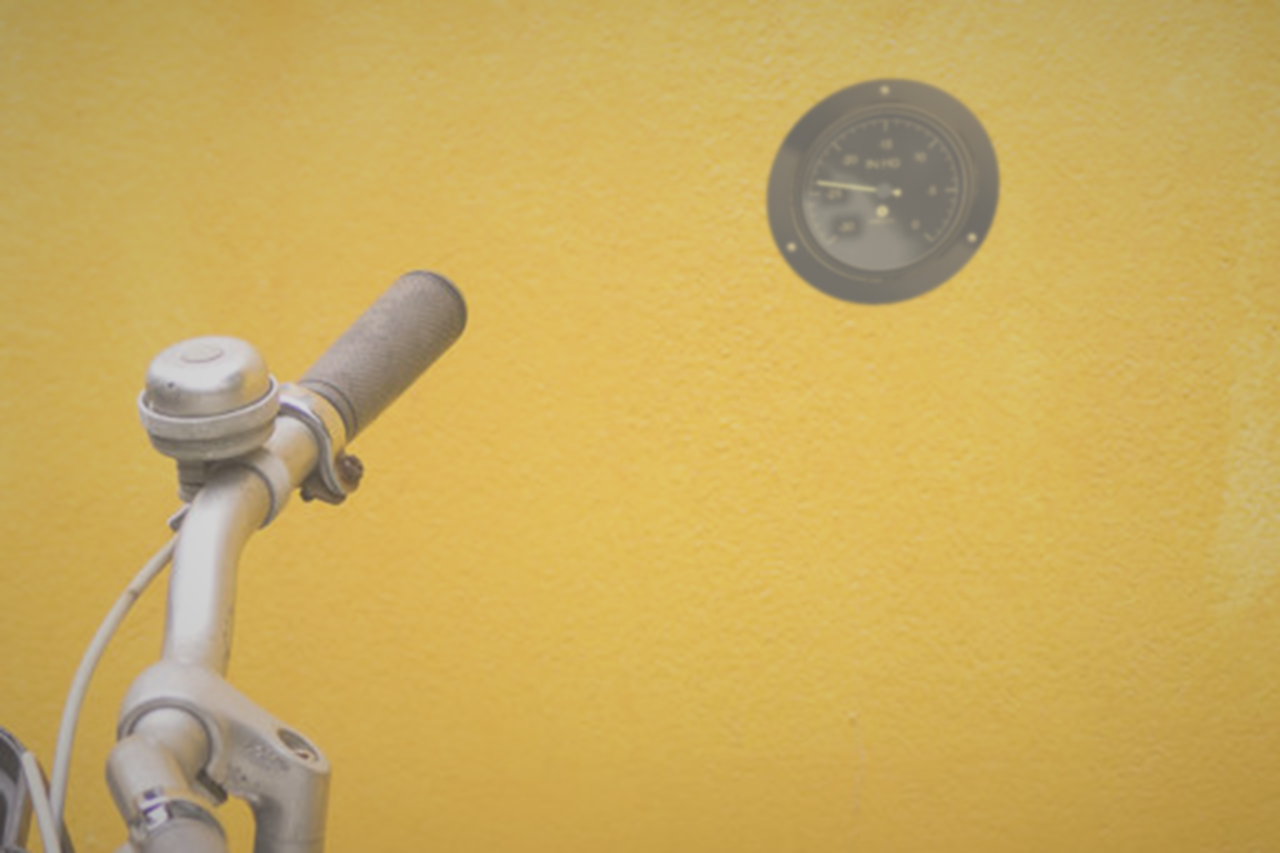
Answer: -24 inHg
